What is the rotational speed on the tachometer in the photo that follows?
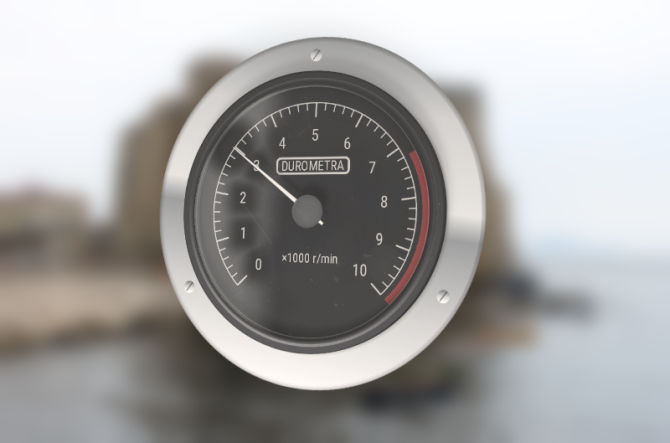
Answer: 3000 rpm
